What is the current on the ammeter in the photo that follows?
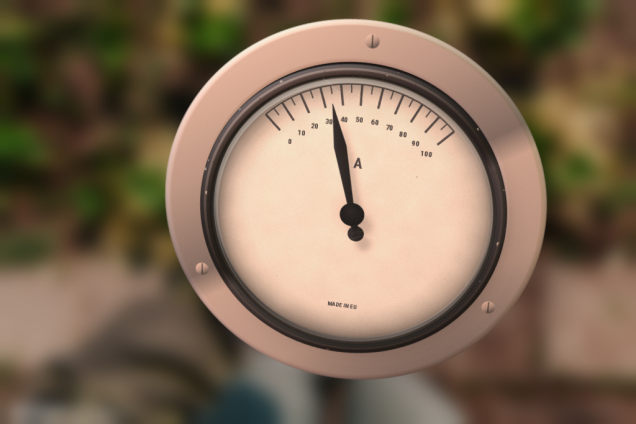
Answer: 35 A
